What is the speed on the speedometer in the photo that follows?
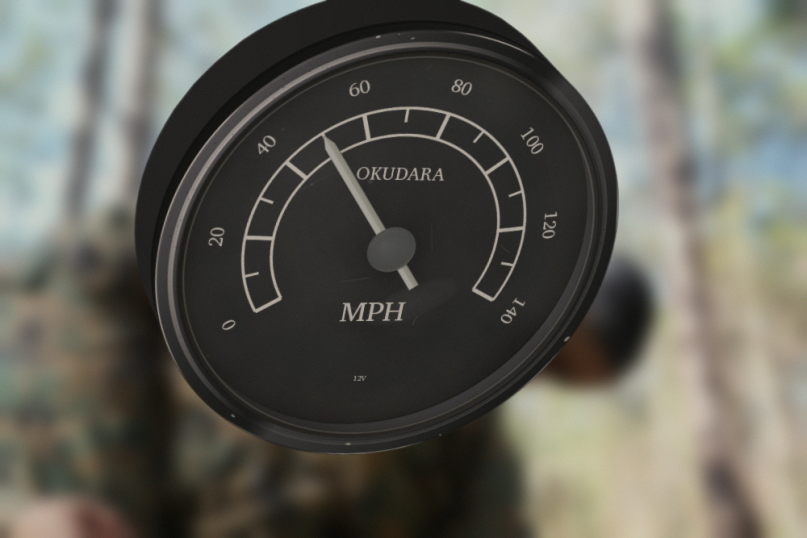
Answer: 50 mph
